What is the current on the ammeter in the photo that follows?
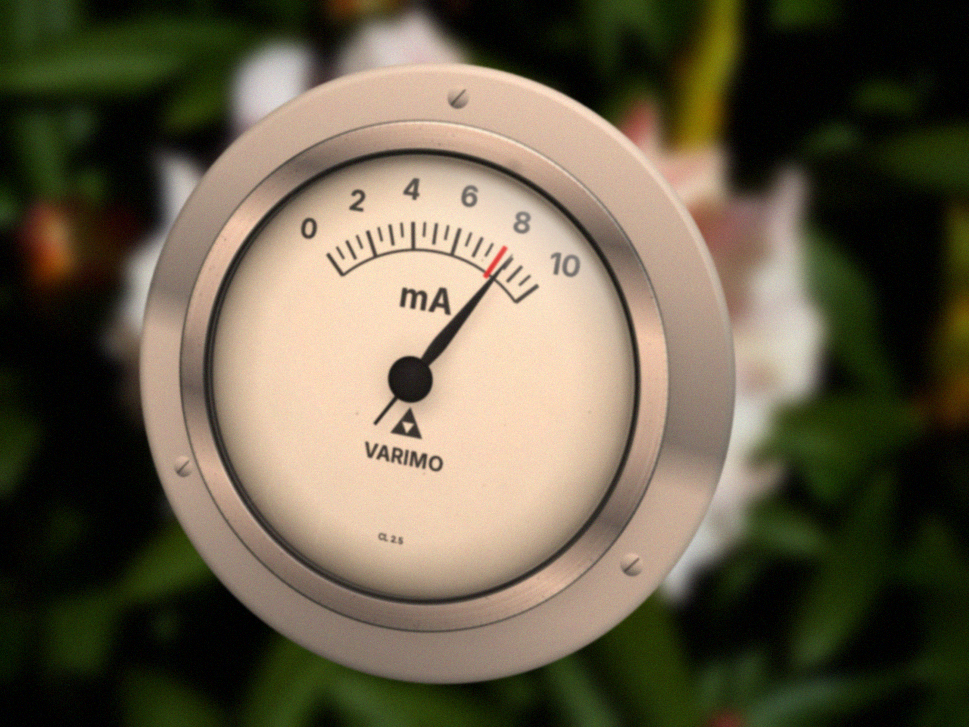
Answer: 8.5 mA
